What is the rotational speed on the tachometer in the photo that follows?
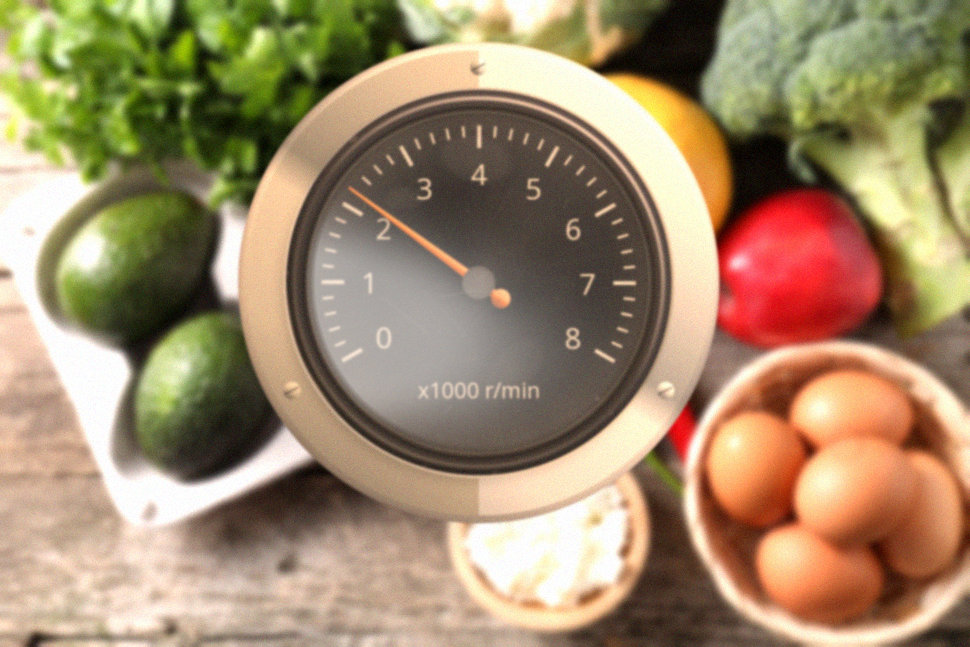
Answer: 2200 rpm
